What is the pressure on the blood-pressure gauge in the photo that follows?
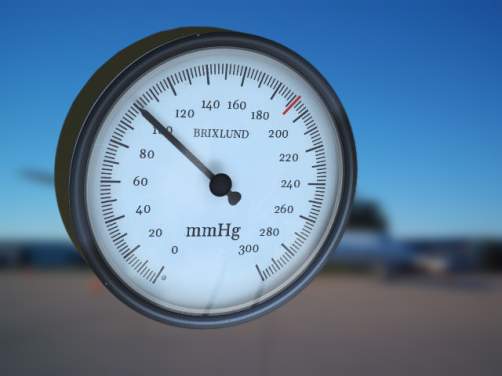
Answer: 100 mmHg
